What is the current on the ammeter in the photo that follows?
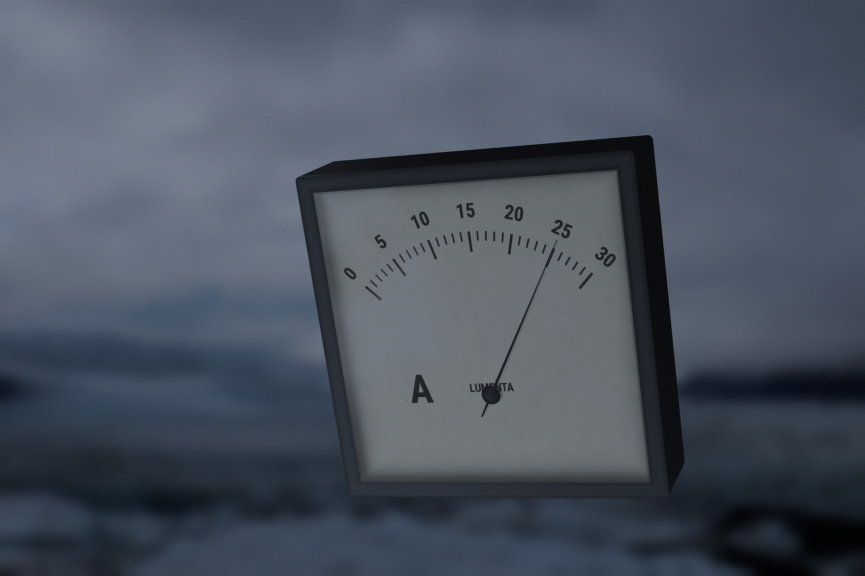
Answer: 25 A
